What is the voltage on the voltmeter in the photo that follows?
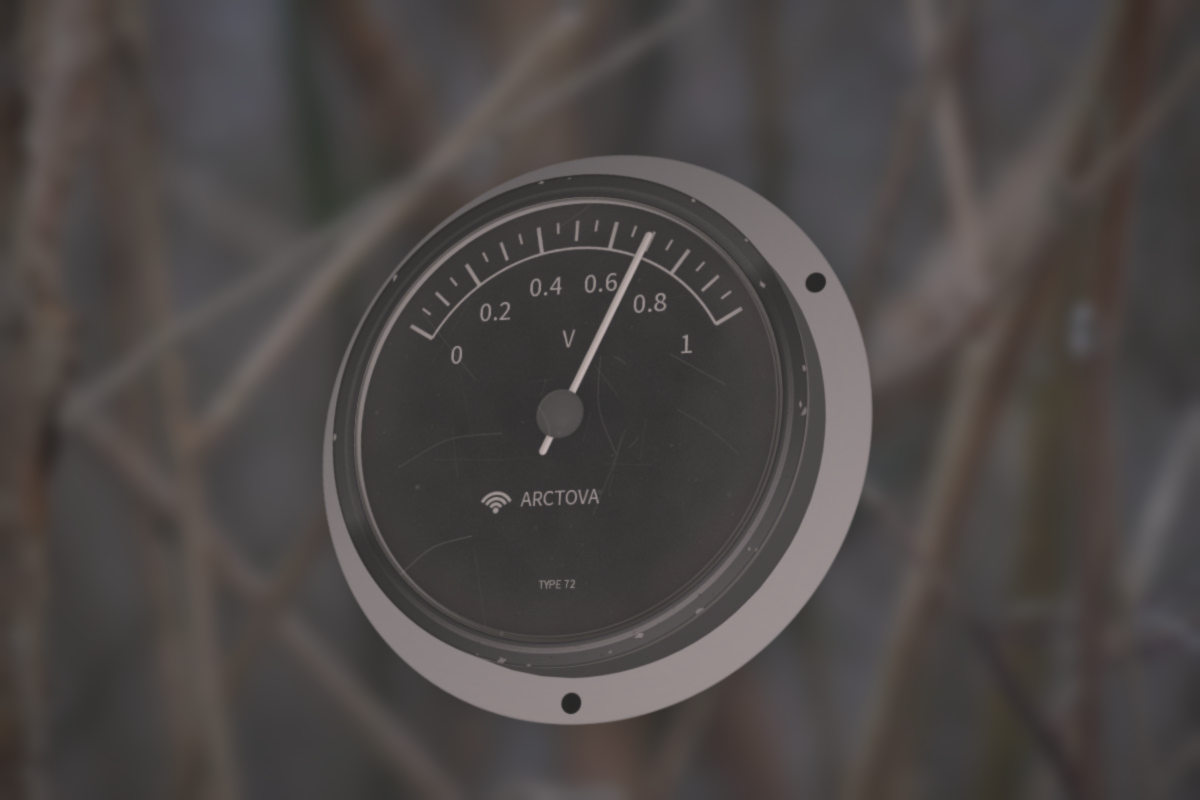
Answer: 0.7 V
